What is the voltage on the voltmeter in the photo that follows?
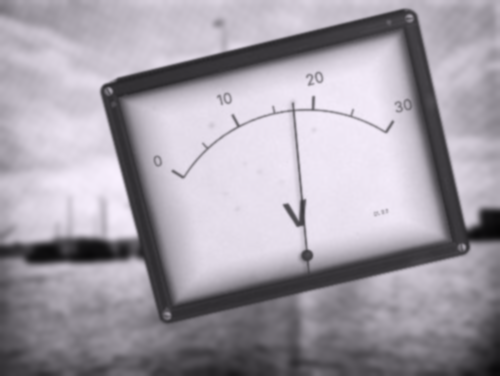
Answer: 17.5 V
